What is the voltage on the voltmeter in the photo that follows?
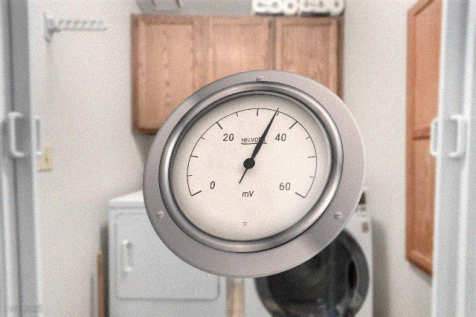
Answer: 35 mV
